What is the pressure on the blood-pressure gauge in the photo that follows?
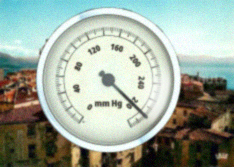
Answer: 280 mmHg
